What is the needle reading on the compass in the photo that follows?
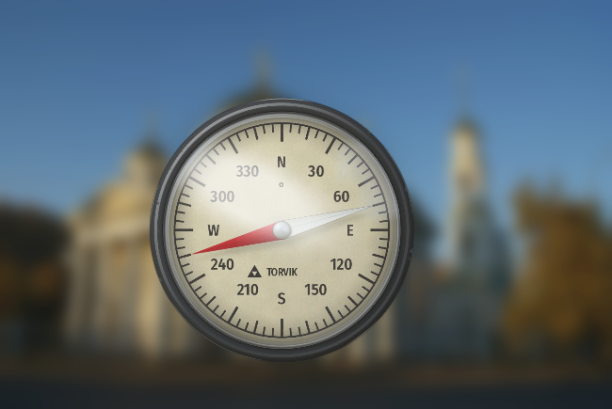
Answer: 255 °
